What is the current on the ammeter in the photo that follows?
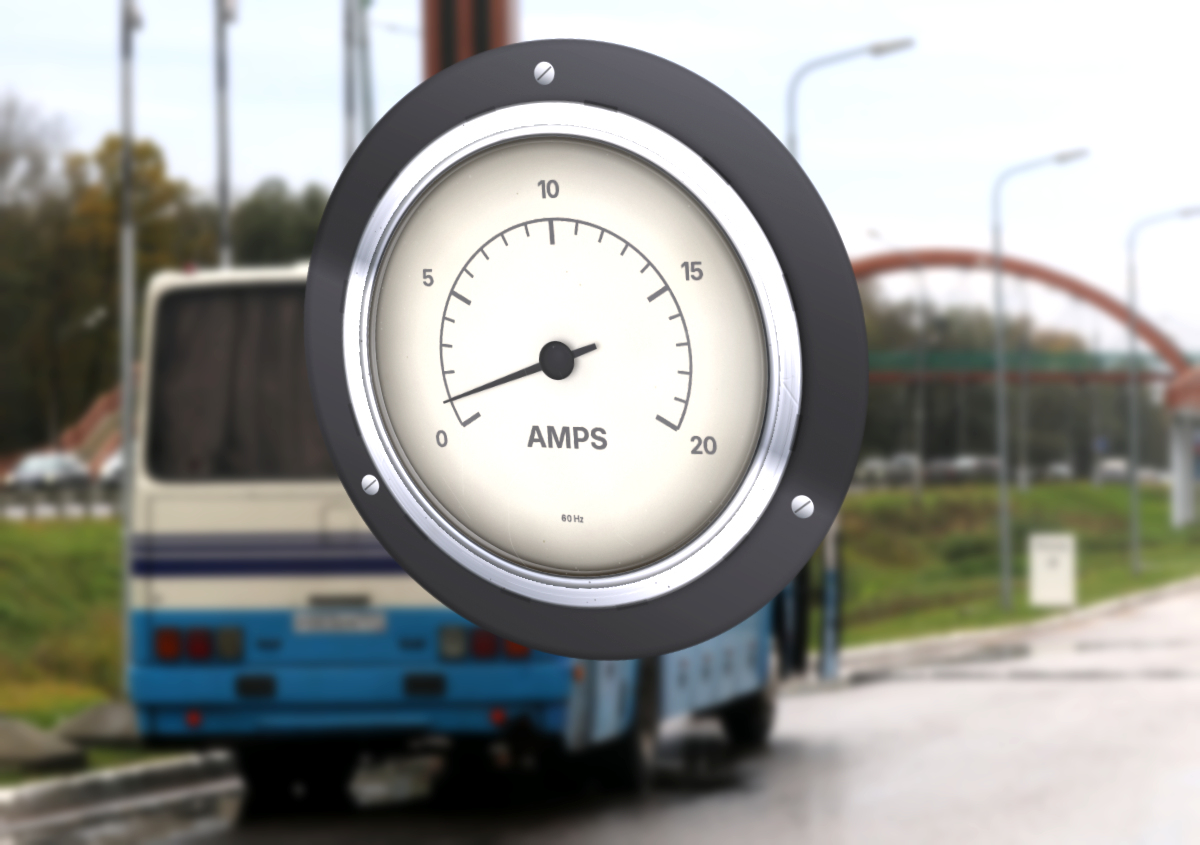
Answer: 1 A
